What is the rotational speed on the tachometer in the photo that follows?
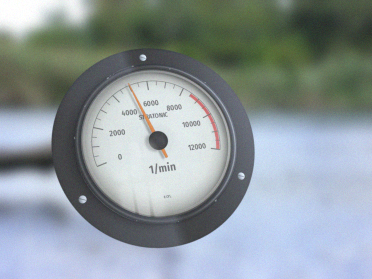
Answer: 5000 rpm
